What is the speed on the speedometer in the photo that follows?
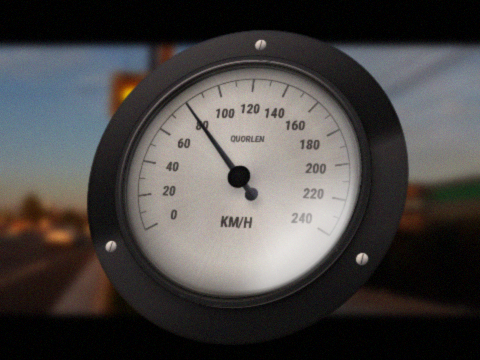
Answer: 80 km/h
